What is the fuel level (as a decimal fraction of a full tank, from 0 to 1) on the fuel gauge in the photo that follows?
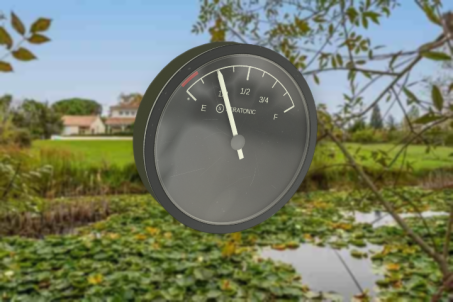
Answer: 0.25
